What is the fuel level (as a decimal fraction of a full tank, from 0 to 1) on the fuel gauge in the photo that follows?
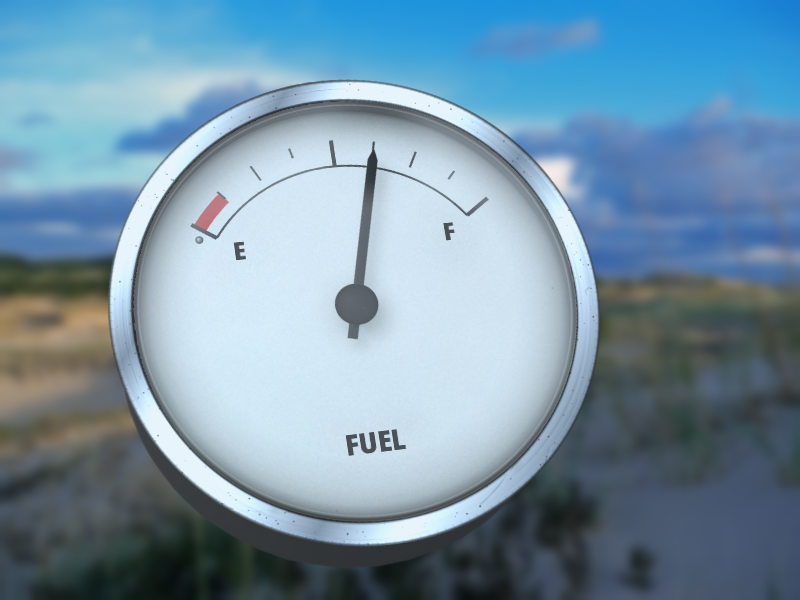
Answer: 0.625
